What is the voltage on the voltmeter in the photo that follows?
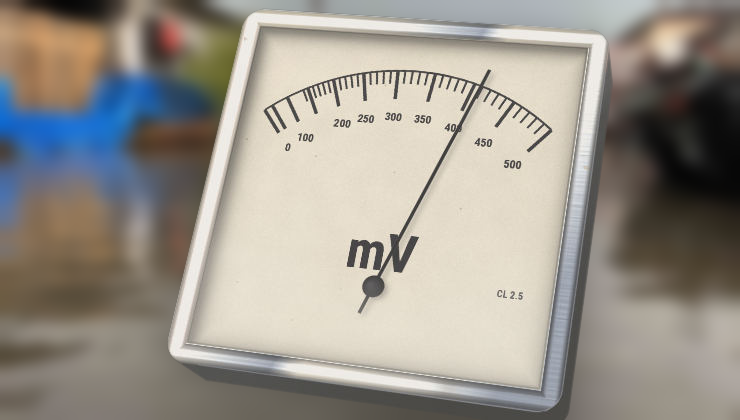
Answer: 410 mV
